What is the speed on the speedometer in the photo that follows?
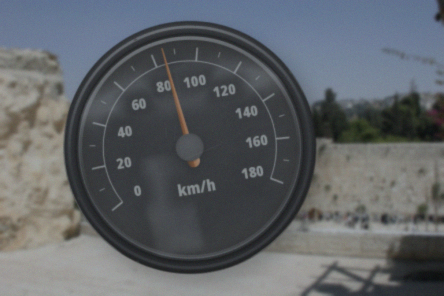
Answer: 85 km/h
